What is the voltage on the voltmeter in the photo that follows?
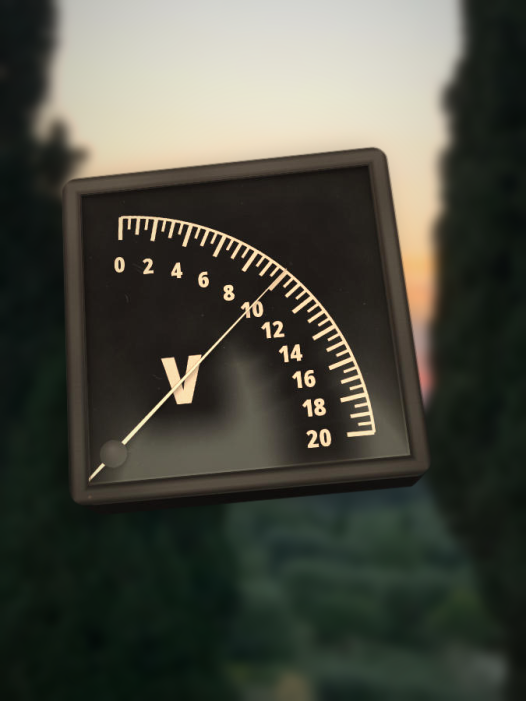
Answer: 10 V
